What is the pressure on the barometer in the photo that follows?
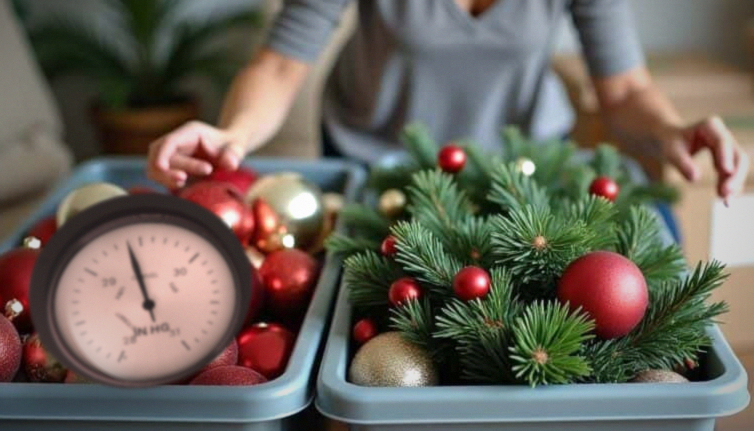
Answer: 29.4 inHg
